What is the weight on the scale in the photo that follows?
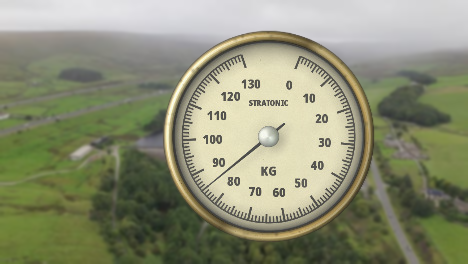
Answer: 85 kg
